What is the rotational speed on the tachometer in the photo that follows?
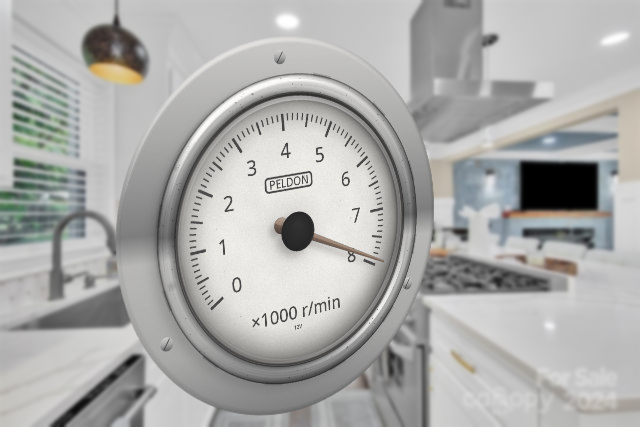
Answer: 7900 rpm
